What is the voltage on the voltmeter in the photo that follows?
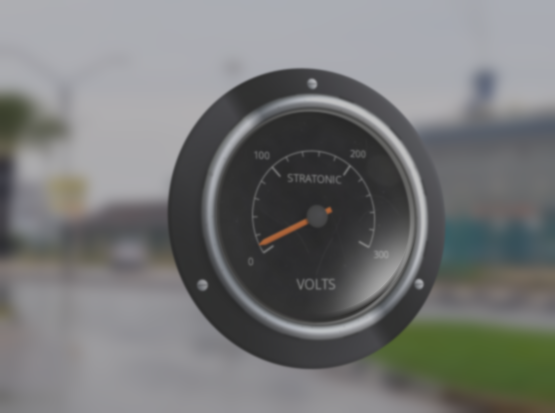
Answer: 10 V
